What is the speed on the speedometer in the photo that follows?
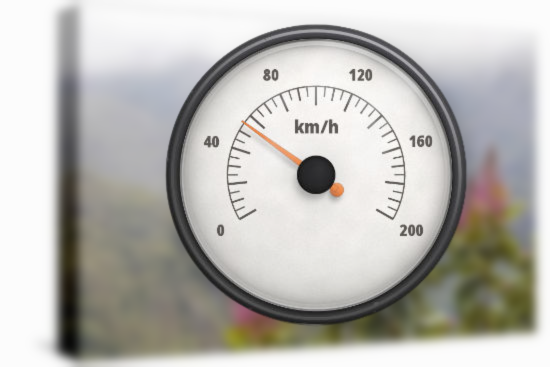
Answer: 55 km/h
